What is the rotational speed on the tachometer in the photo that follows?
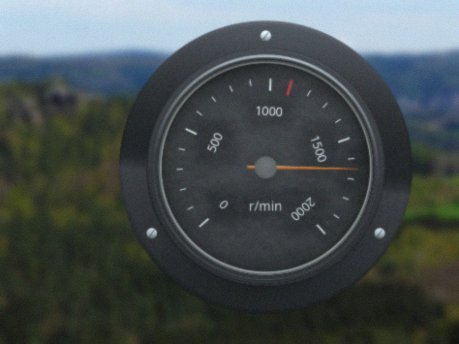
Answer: 1650 rpm
